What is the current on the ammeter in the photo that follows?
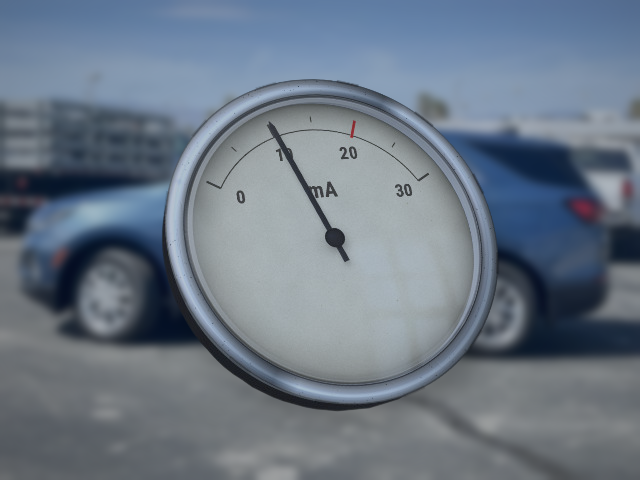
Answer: 10 mA
